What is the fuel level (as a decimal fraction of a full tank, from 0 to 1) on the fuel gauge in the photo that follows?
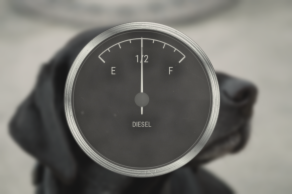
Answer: 0.5
